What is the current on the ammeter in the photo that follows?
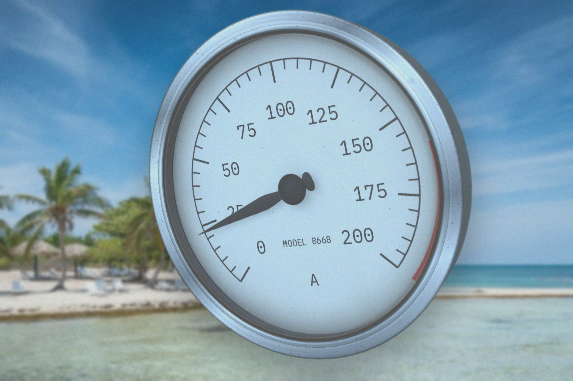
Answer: 22.5 A
